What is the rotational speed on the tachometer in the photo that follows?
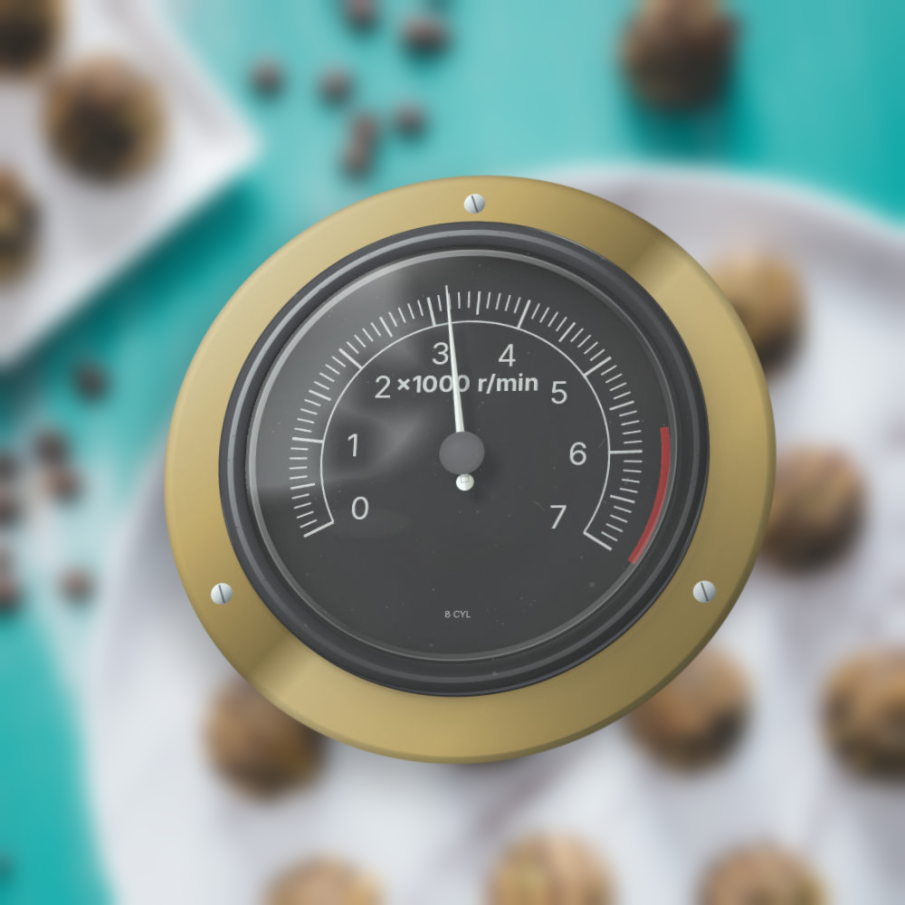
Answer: 3200 rpm
